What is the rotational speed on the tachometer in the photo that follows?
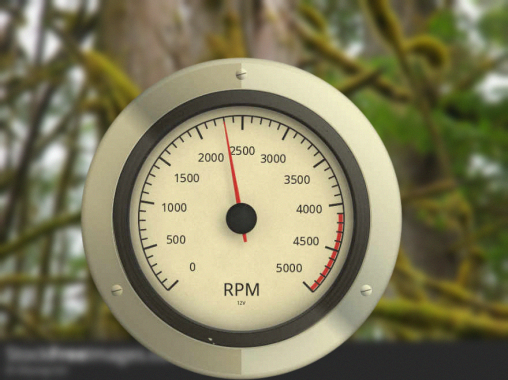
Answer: 2300 rpm
